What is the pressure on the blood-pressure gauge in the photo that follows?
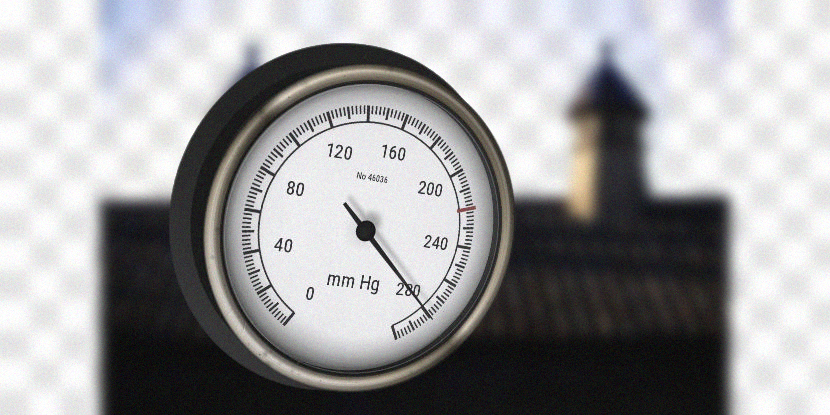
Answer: 280 mmHg
